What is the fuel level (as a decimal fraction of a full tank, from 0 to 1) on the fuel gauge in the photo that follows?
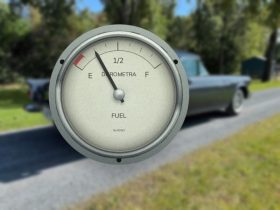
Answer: 0.25
